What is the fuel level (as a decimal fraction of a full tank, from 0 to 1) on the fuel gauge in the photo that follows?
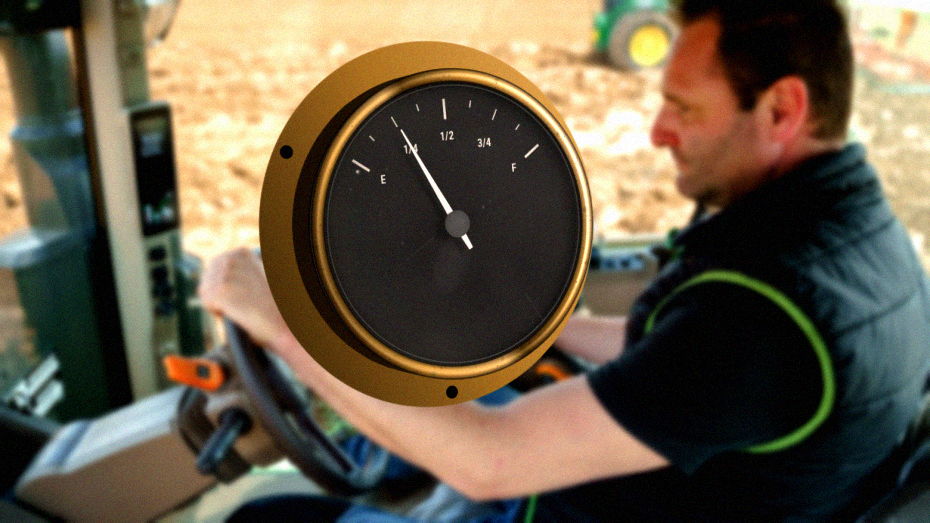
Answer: 0.25
